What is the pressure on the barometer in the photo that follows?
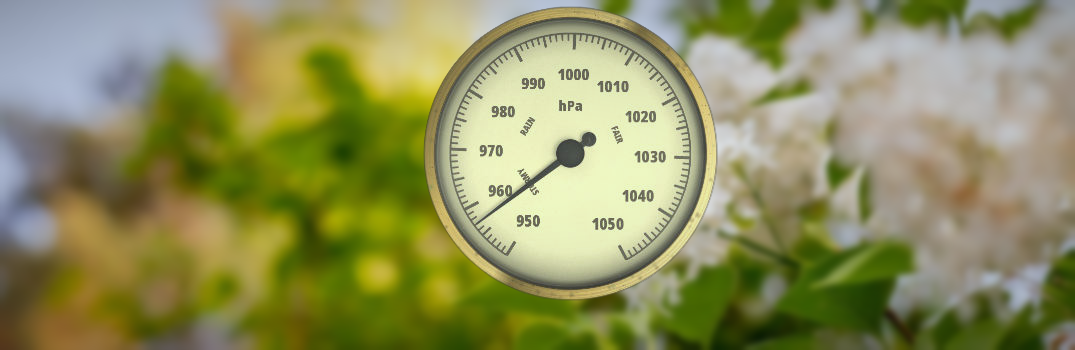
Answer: 957 hPa
